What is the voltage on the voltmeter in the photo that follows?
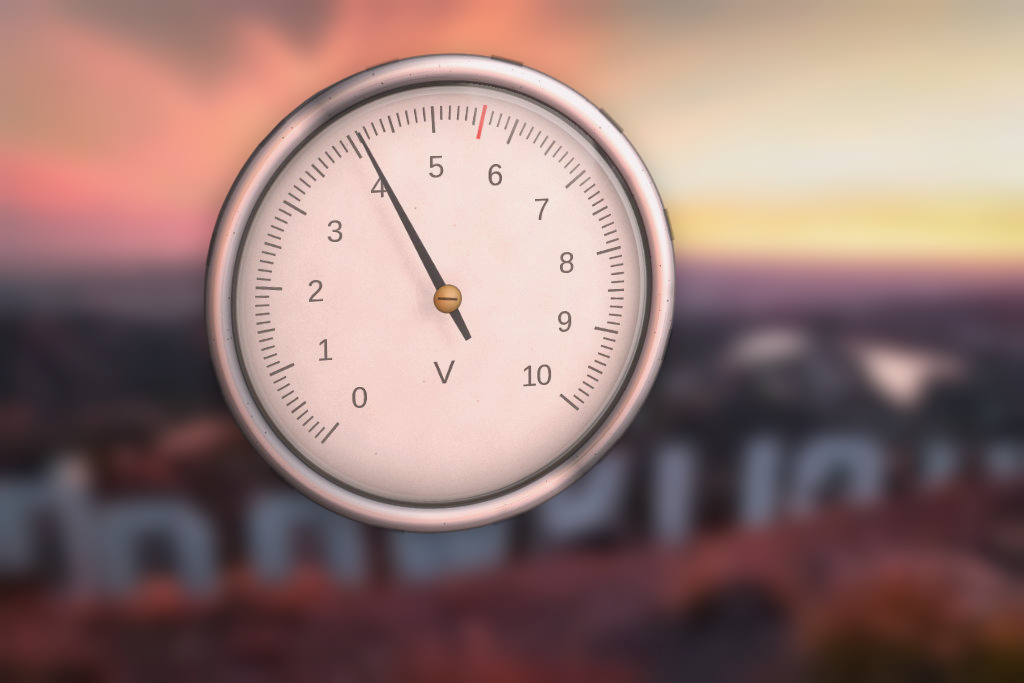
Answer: 4.1 V
